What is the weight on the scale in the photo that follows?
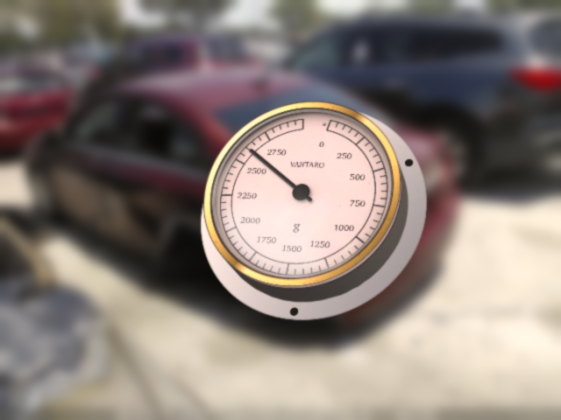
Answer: 2600 g
